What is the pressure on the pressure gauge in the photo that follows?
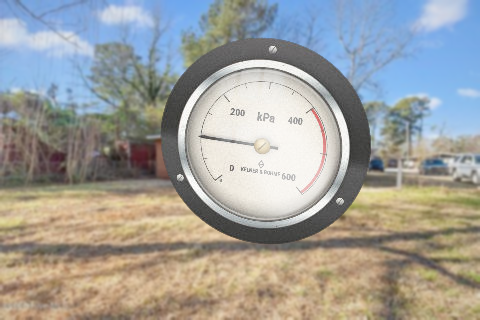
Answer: 100 kPa
